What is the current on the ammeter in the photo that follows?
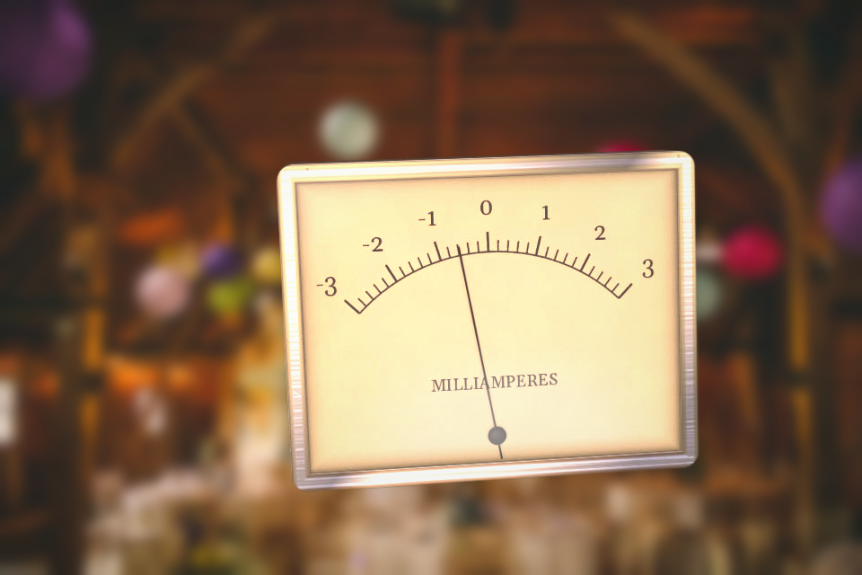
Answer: -0.6 mA
